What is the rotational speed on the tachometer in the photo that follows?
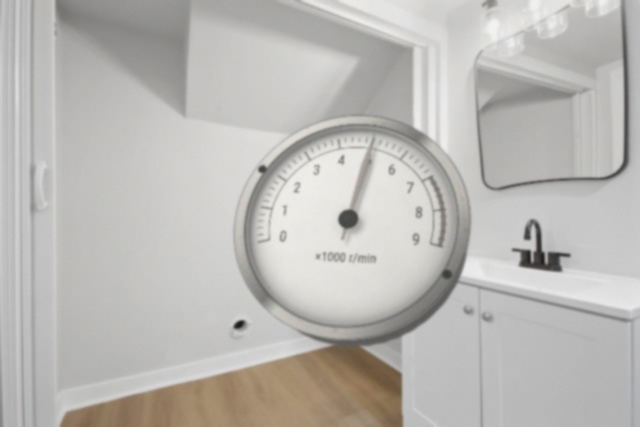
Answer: 5000 rpm
